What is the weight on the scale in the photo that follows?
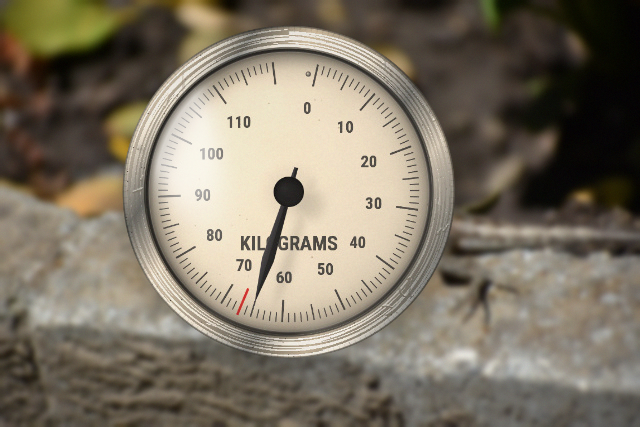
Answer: 65 kg
